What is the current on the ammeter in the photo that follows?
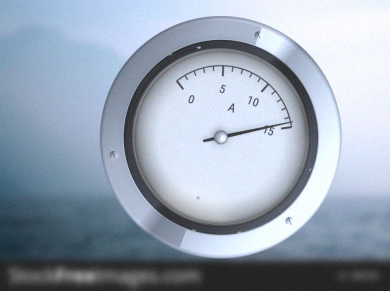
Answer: 14.5 A
